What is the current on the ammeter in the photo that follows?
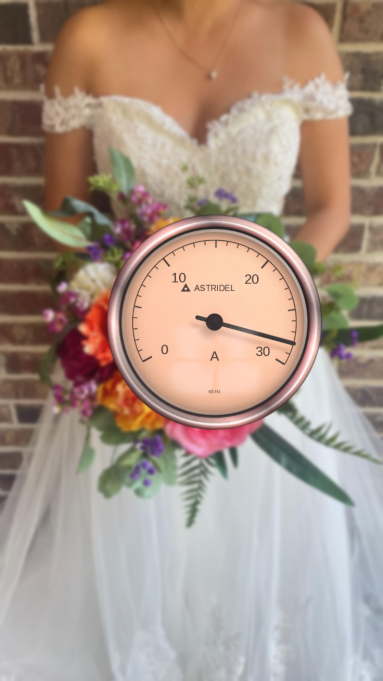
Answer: 28 A
